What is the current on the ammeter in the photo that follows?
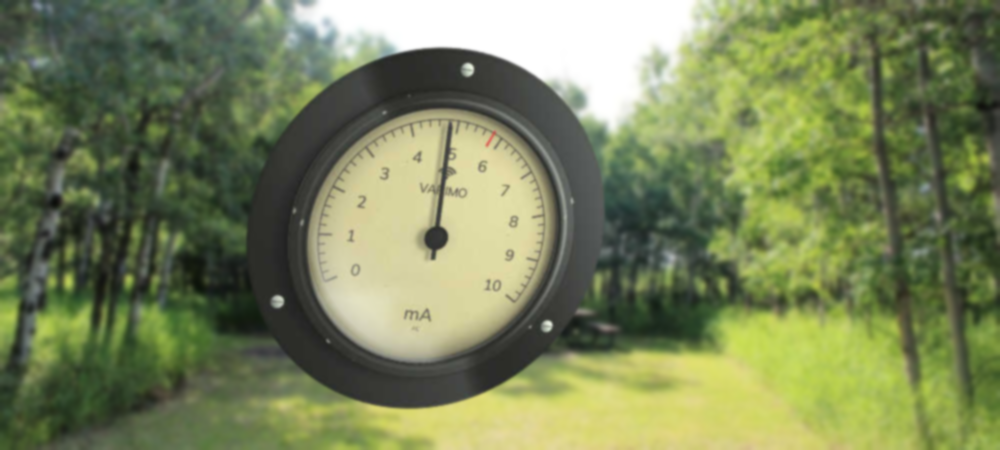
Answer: 4.8 mA
